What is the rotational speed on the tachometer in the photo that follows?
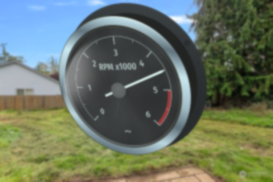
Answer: 4500 rpm
